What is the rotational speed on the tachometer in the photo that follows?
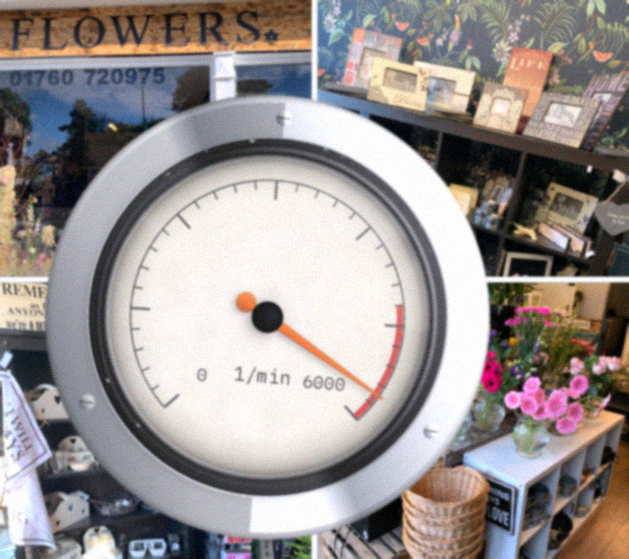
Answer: 5700 rpm
